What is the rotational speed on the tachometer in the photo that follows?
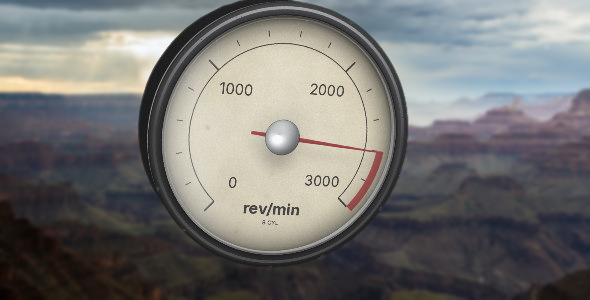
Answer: 2600 rpm
